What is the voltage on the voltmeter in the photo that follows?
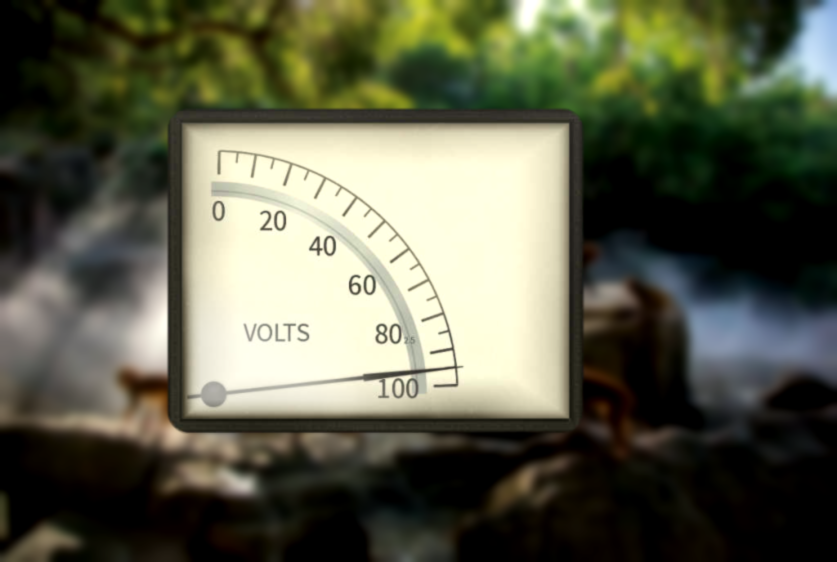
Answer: 95 V
